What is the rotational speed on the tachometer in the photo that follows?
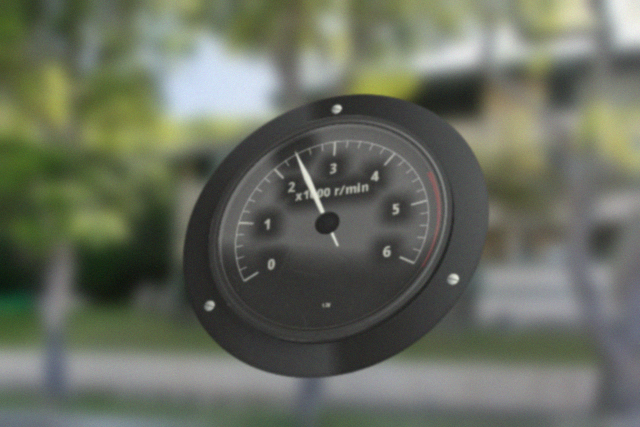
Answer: 2400 rpm
